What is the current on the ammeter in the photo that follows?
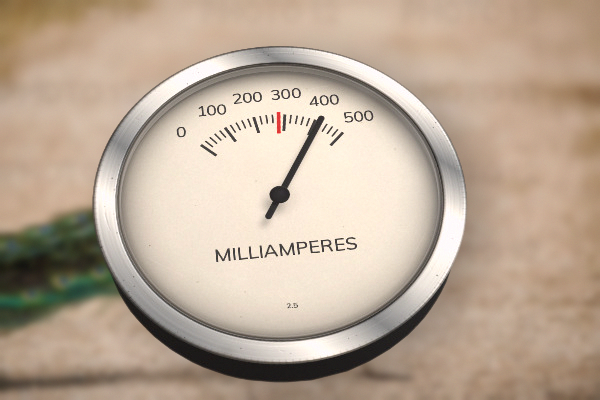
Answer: 420 mA
